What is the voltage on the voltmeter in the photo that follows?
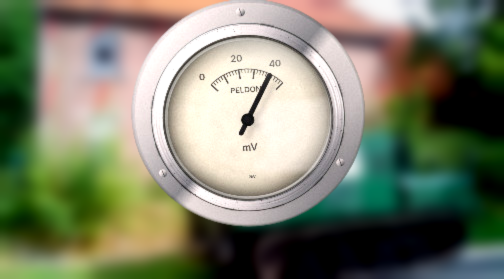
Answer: 40 mV
